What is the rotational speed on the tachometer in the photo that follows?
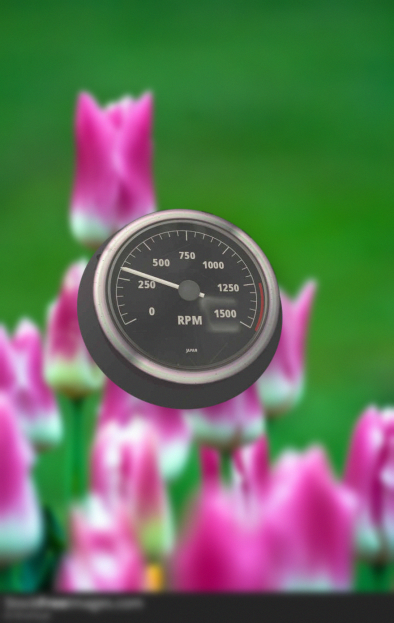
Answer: 300 rpm
